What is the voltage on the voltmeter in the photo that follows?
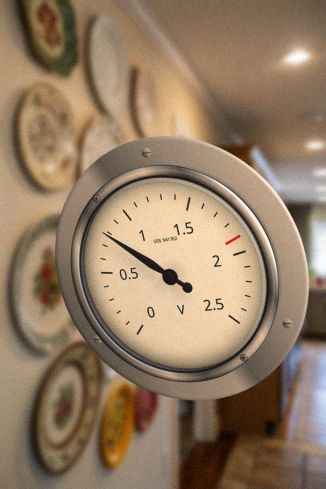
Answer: 0.8 V
